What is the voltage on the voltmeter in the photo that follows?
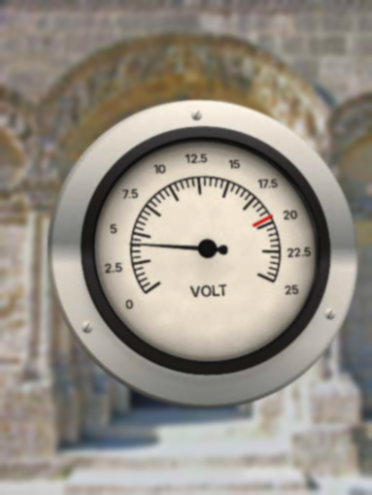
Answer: 4 V
